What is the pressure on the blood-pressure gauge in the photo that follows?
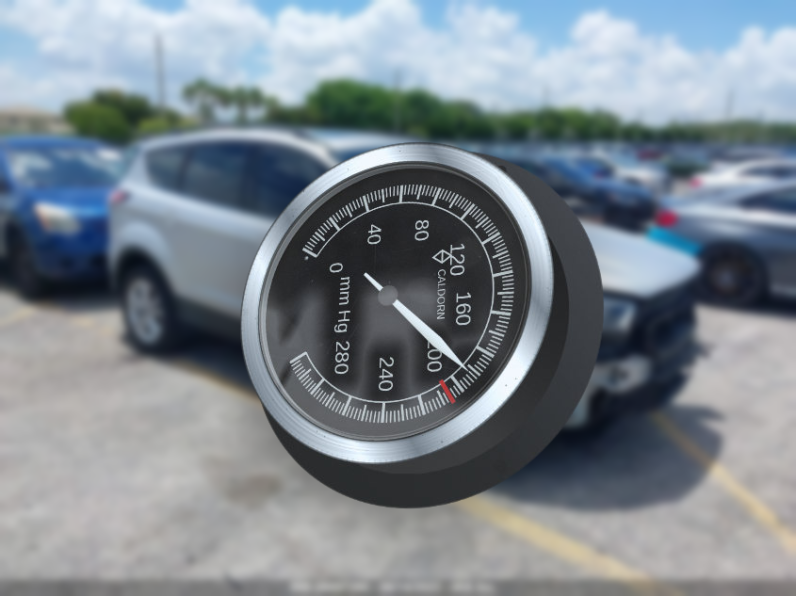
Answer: 192 mmHg
